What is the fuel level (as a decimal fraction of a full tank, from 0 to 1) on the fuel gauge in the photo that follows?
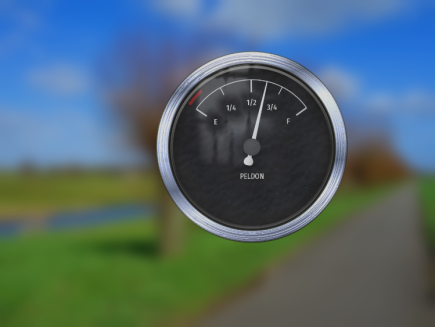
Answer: 0.625
